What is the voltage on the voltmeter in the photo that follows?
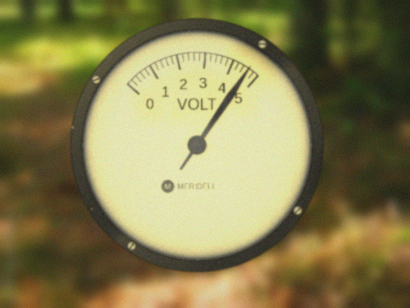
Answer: 4.6 V
